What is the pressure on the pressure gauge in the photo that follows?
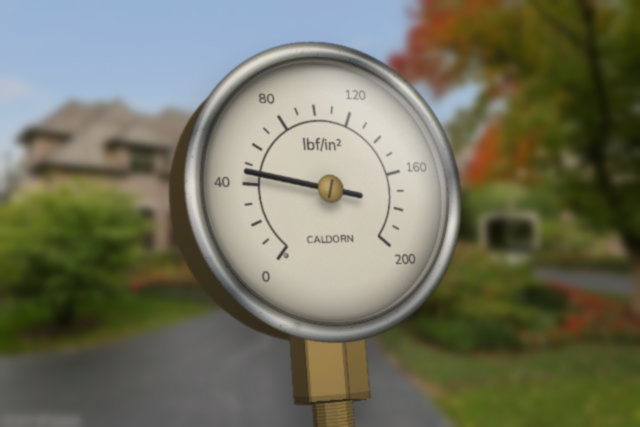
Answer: 45 psi
